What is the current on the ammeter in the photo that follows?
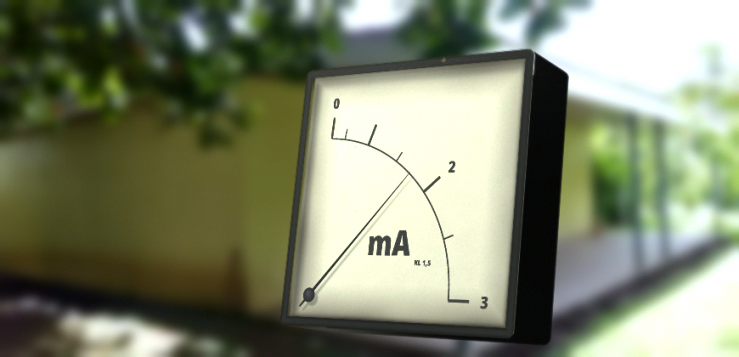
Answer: 1.75 mA
